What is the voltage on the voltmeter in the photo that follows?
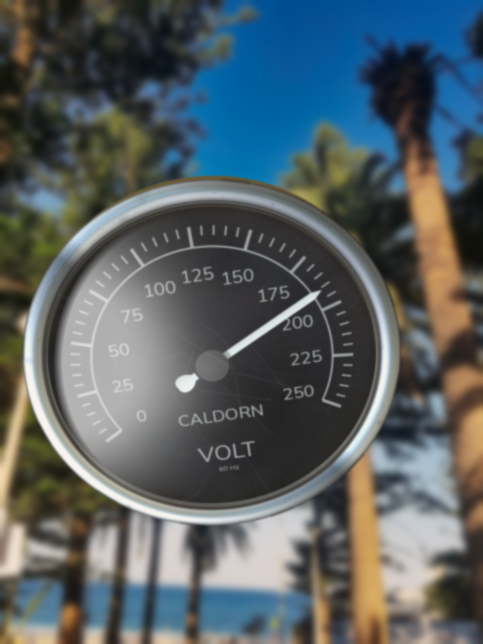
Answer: 190 V
